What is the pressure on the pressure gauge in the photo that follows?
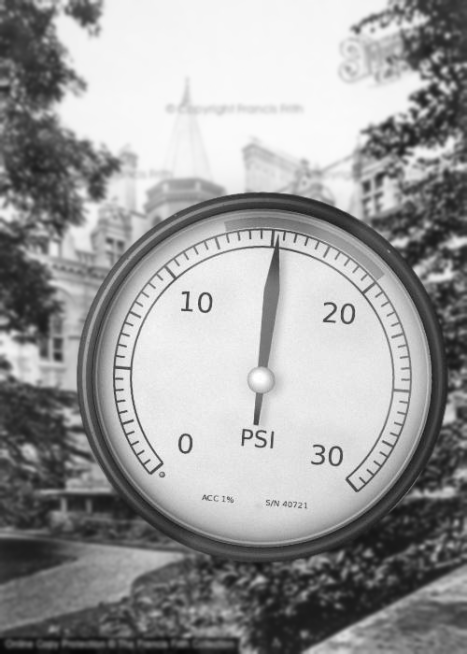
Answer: 15.25 psi
